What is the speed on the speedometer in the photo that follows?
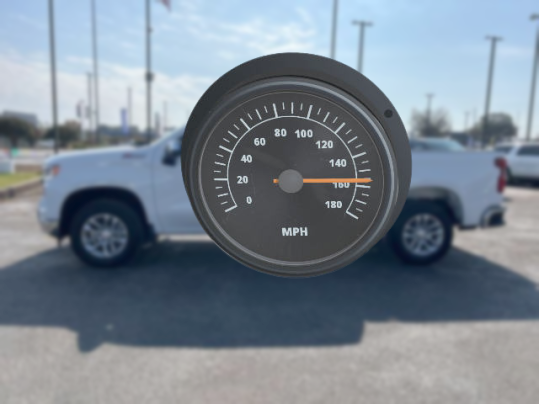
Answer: 155 mph
